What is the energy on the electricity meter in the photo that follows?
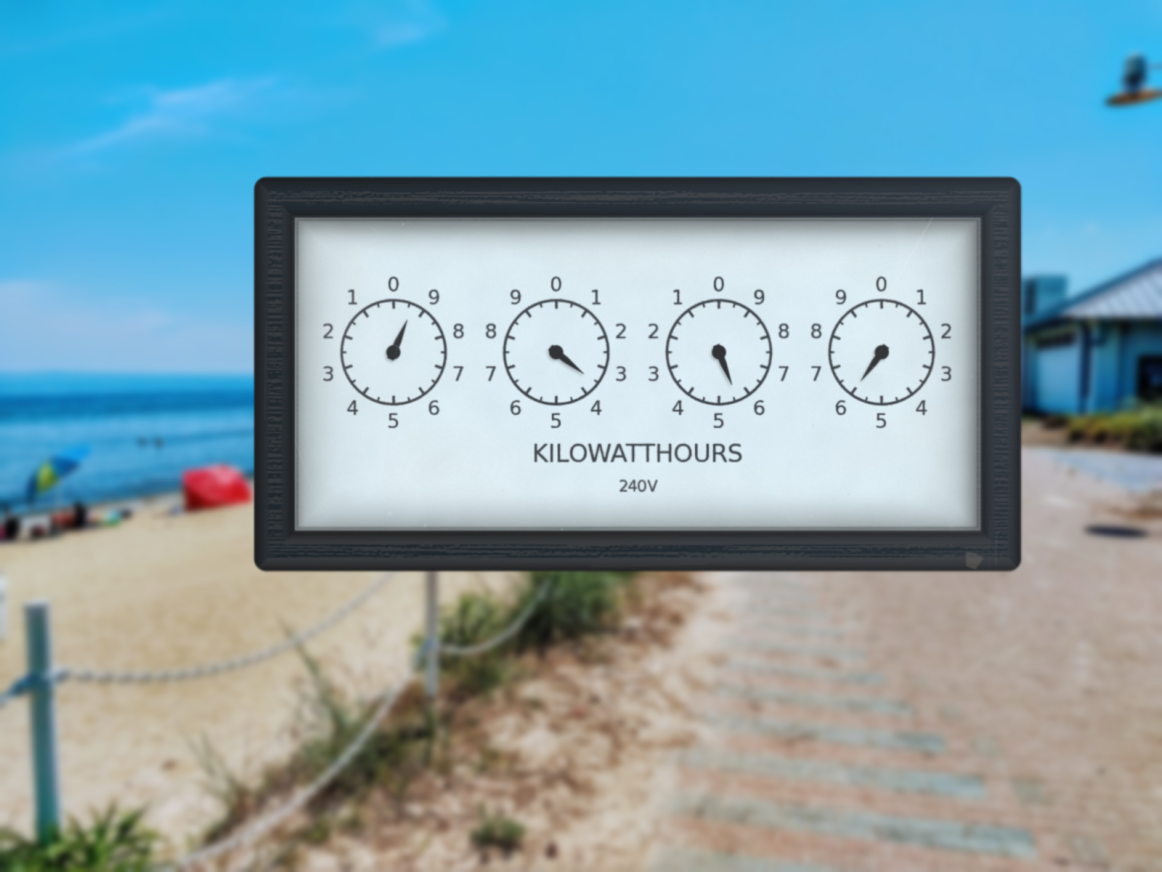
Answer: 9356 kWh
